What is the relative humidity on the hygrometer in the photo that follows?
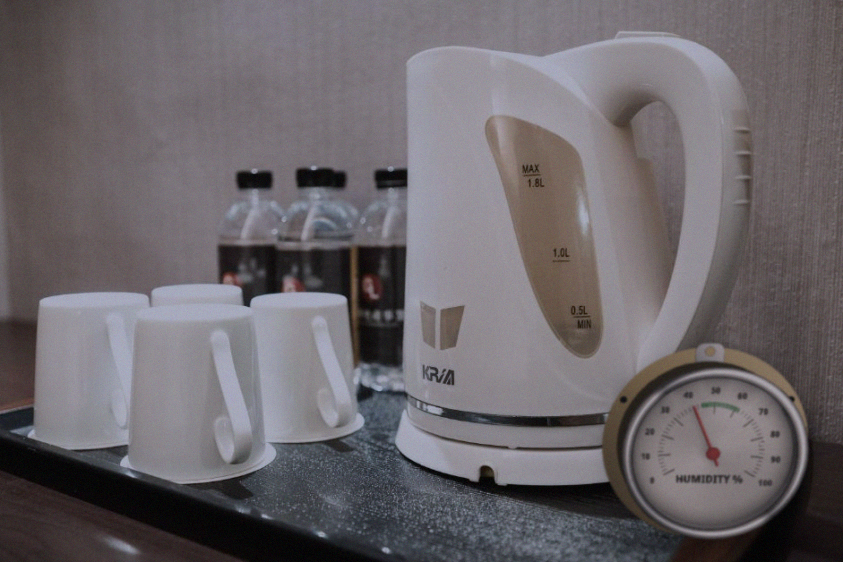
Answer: 40 %
